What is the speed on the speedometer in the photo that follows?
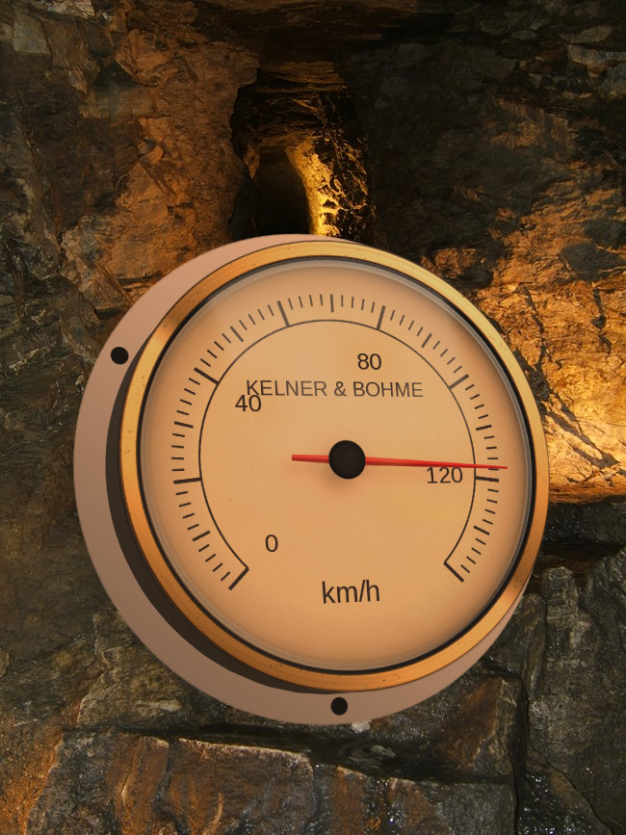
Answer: 118 km/h
